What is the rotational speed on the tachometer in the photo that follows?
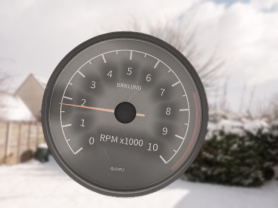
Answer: 1750 rpm
